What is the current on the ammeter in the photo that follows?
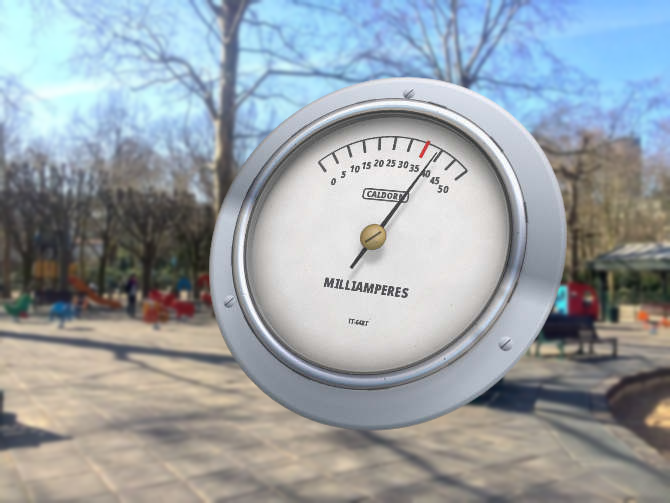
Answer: 40 mA
